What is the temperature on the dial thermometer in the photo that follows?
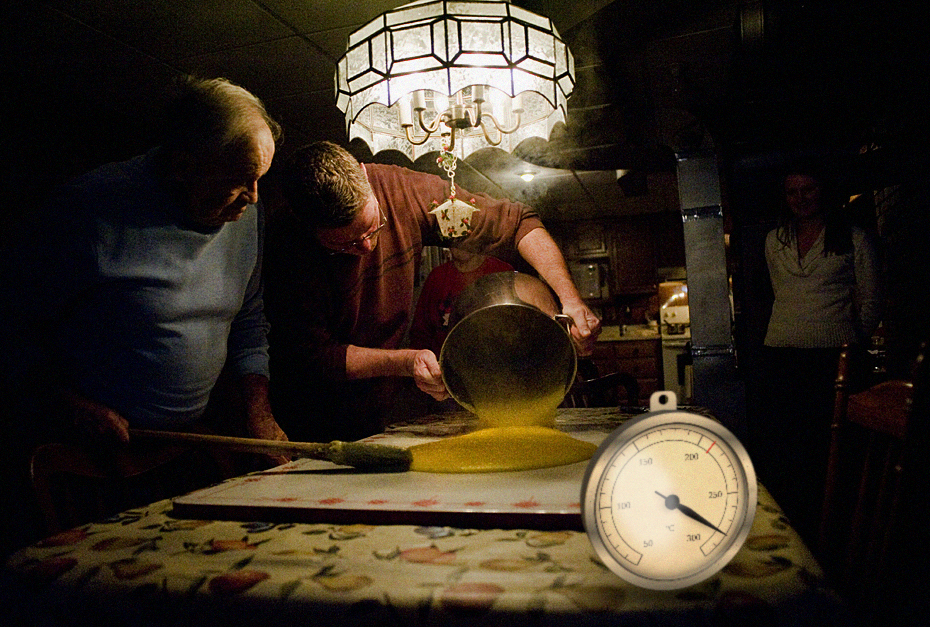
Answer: 280 °C
